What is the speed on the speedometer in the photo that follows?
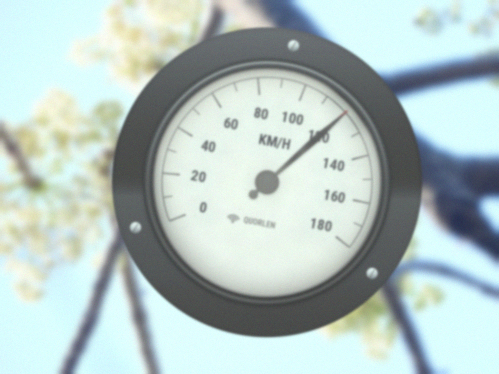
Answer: 120 km/h
